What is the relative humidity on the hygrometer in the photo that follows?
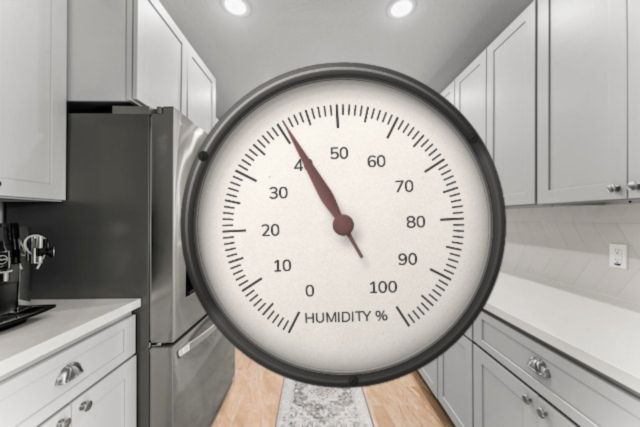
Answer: 41 %
